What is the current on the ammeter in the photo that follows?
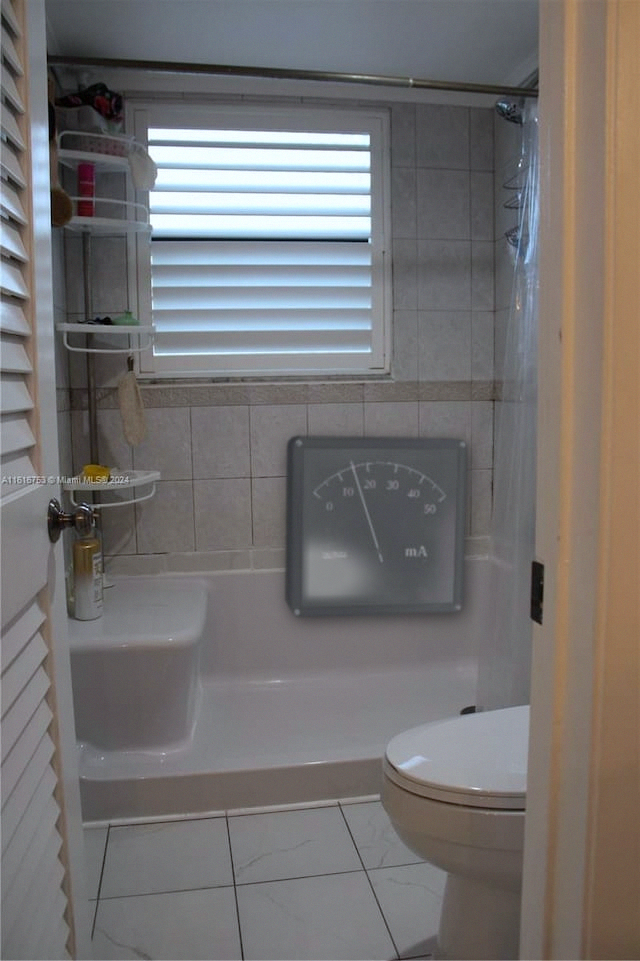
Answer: 15 mA
